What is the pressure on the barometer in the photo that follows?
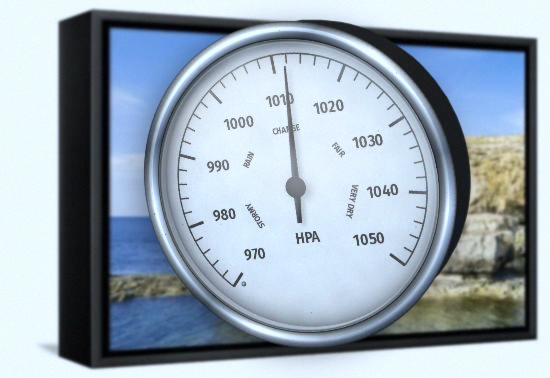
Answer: 1012 hPa
